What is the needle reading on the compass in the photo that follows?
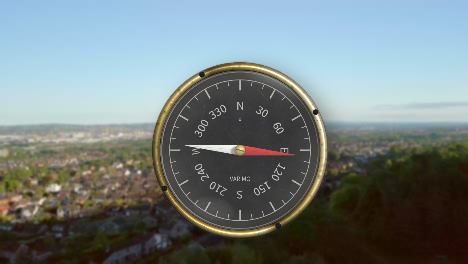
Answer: 95 °
